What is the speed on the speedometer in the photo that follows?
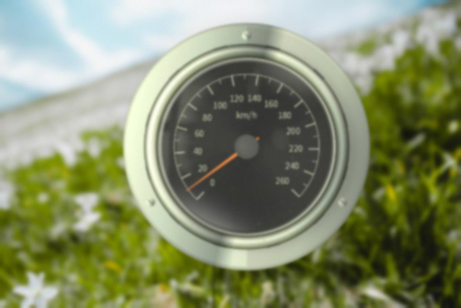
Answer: 10 km/h
